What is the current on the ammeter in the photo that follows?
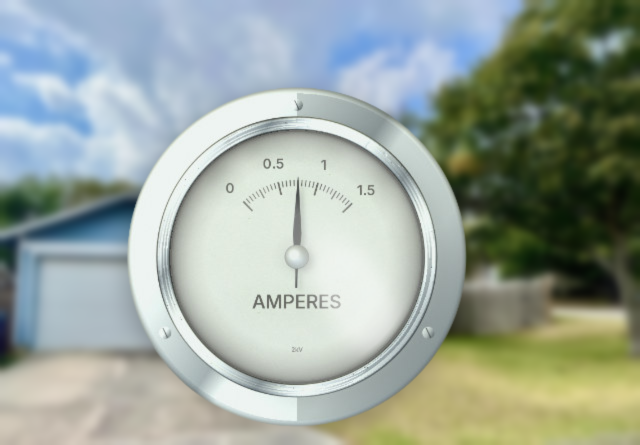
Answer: 0.75 A
